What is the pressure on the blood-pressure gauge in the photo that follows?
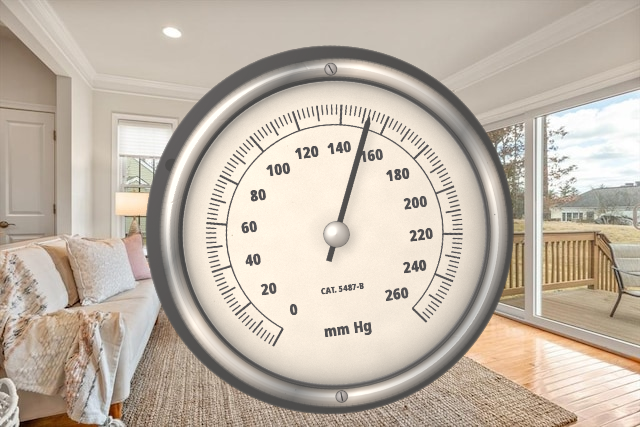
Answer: 152 mmHg
